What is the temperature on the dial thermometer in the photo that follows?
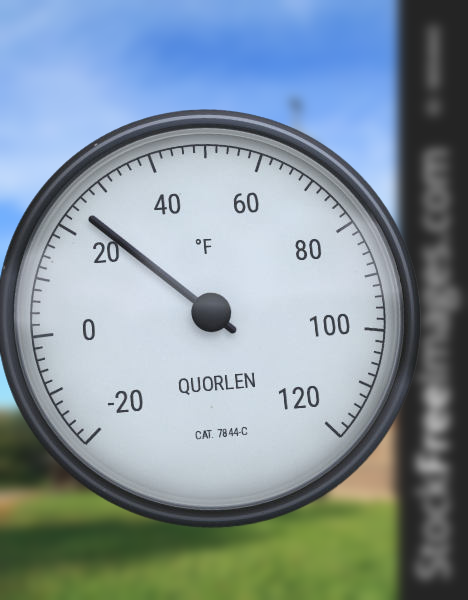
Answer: 24 °F
